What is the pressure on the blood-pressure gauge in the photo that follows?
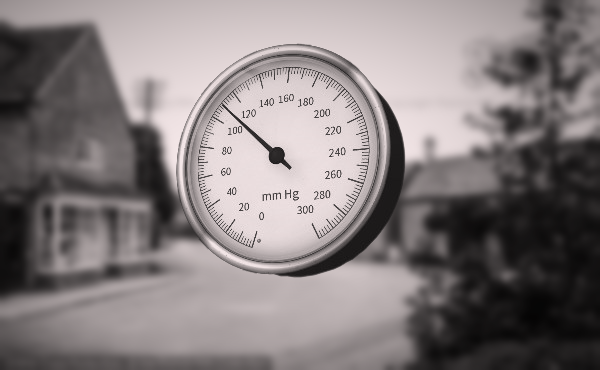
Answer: 110 mmHg
